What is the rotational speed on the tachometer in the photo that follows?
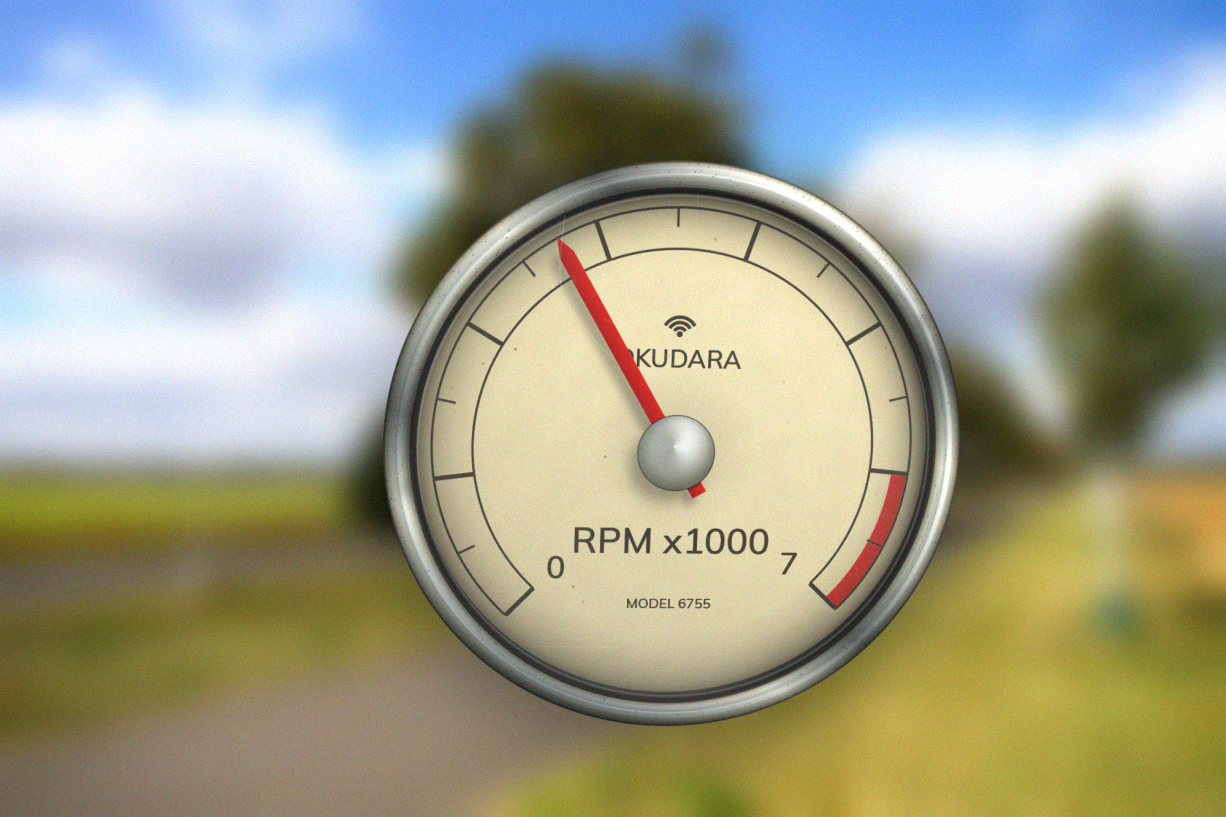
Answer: 2750 rpm
